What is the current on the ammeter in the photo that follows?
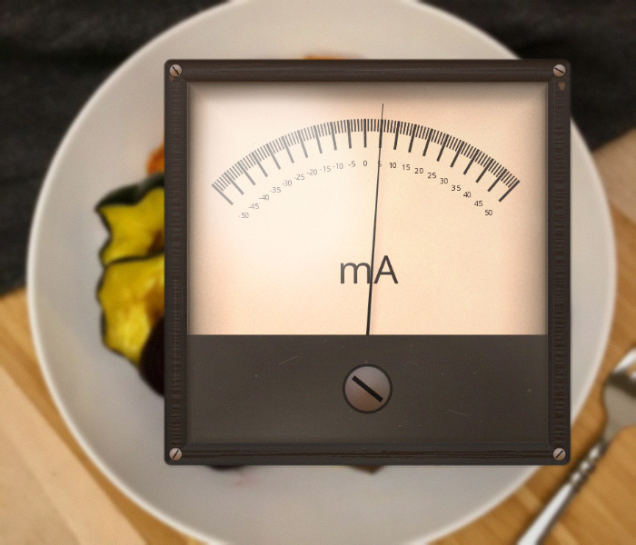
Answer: 5 mA
